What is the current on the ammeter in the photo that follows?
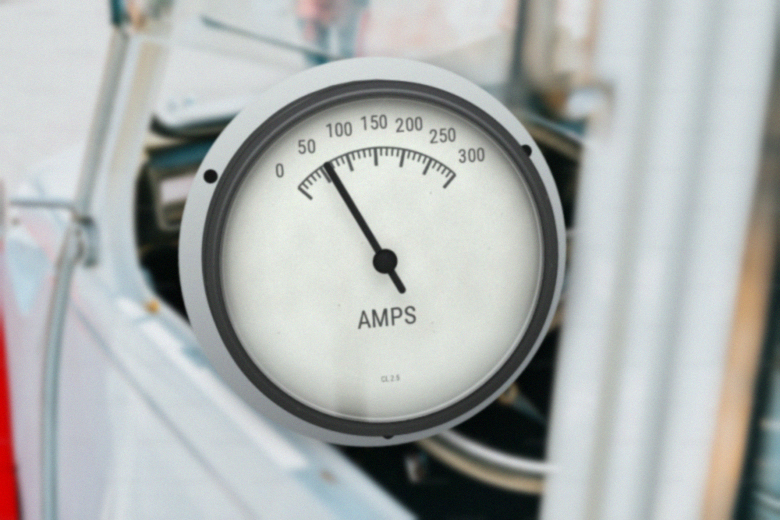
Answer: 60 A
